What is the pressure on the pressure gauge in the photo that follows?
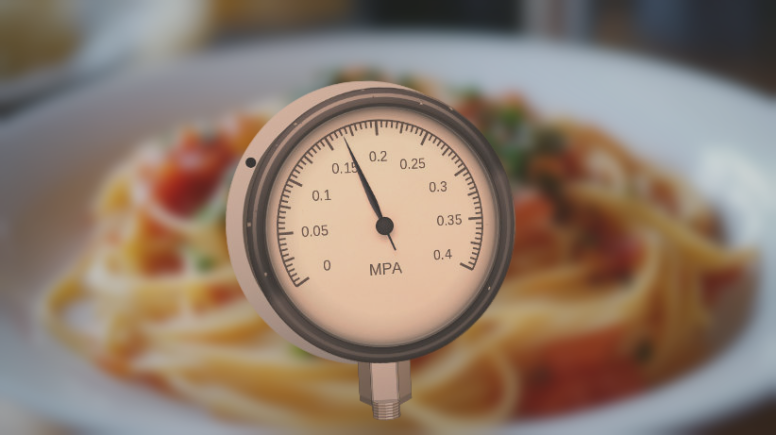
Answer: 0.165 MPa
